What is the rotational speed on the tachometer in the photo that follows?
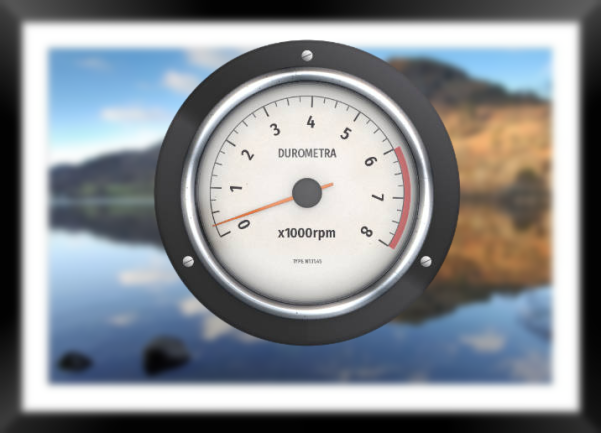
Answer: 250 rpm
